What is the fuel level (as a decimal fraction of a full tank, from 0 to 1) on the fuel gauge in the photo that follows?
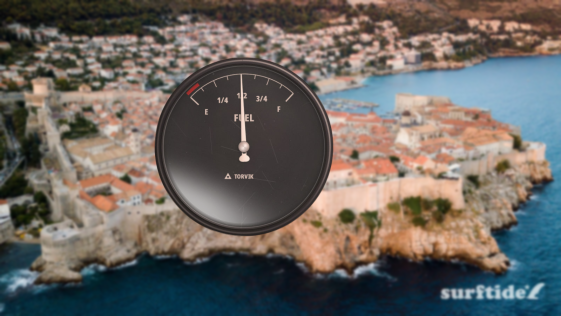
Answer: 0.5
